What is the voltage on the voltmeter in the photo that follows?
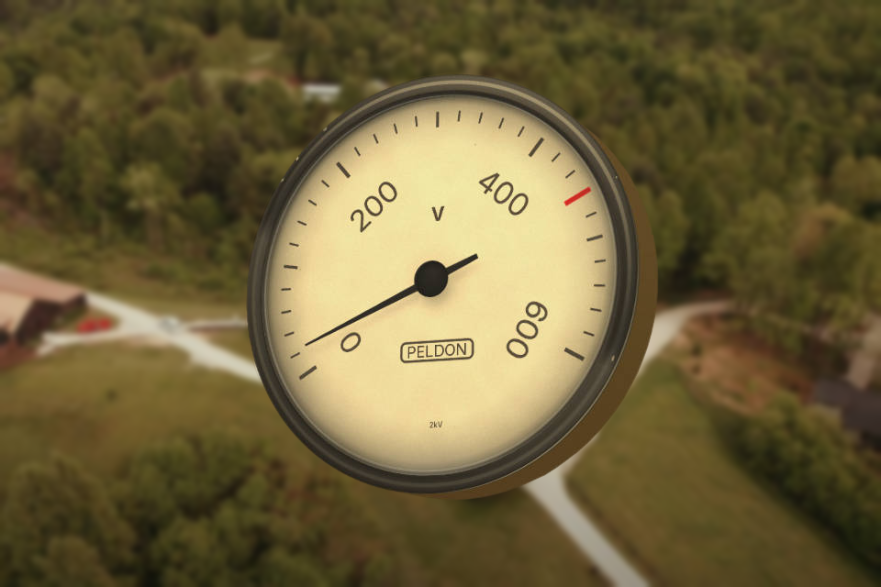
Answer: 20 V
